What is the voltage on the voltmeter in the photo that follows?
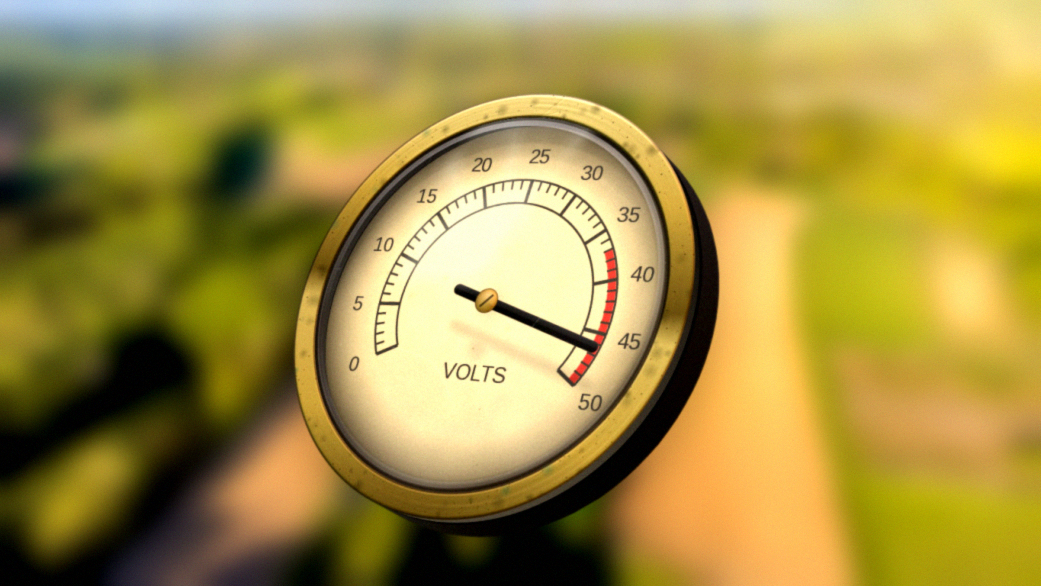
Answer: 46.5 V
